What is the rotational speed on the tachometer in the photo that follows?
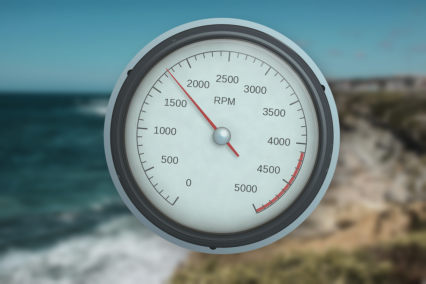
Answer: 1750 rpm
